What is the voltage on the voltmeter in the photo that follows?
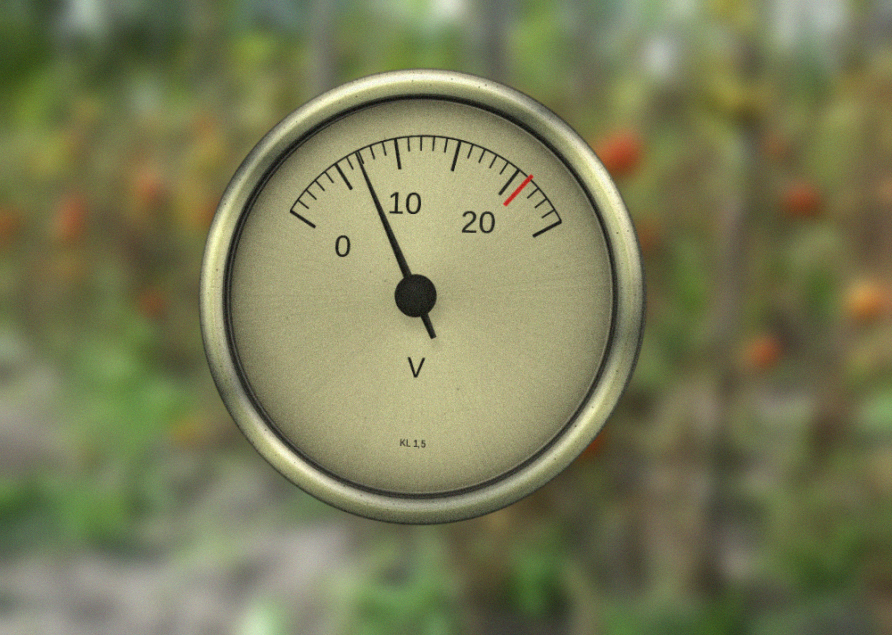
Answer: 7 V
